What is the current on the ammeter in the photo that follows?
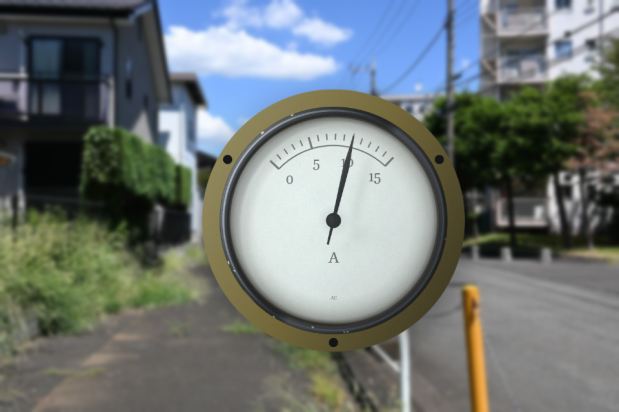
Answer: 10 A
